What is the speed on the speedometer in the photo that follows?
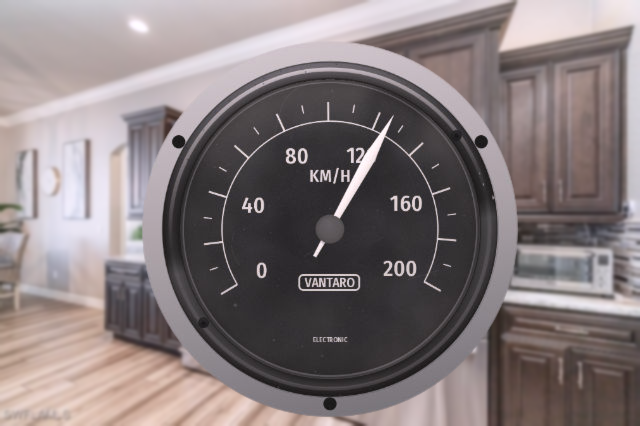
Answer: 125 km/h
